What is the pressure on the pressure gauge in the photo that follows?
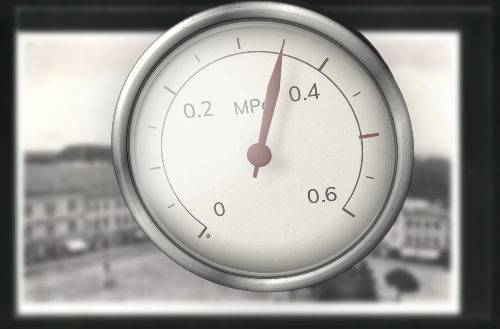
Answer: 0.35 MPa
